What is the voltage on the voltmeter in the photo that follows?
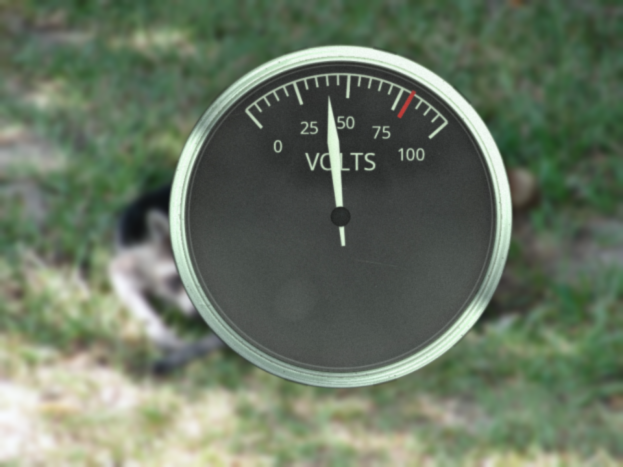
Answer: 40 V
